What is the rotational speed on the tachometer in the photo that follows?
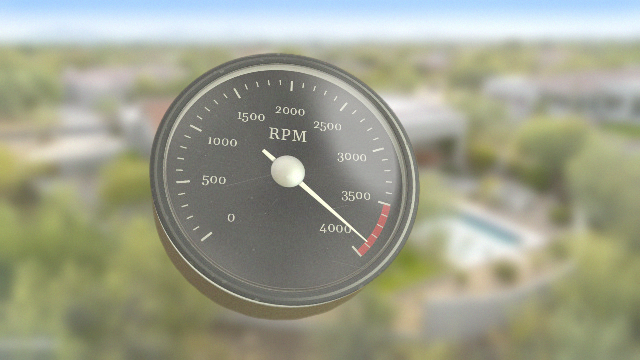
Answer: 3900 rpm
